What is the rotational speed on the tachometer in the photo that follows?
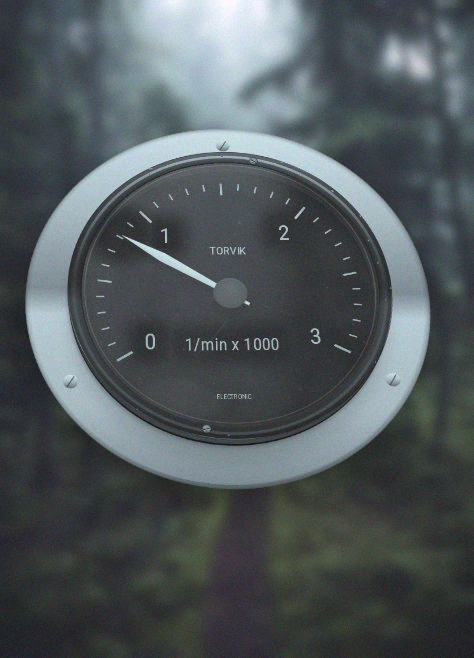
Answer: 800 rpm
